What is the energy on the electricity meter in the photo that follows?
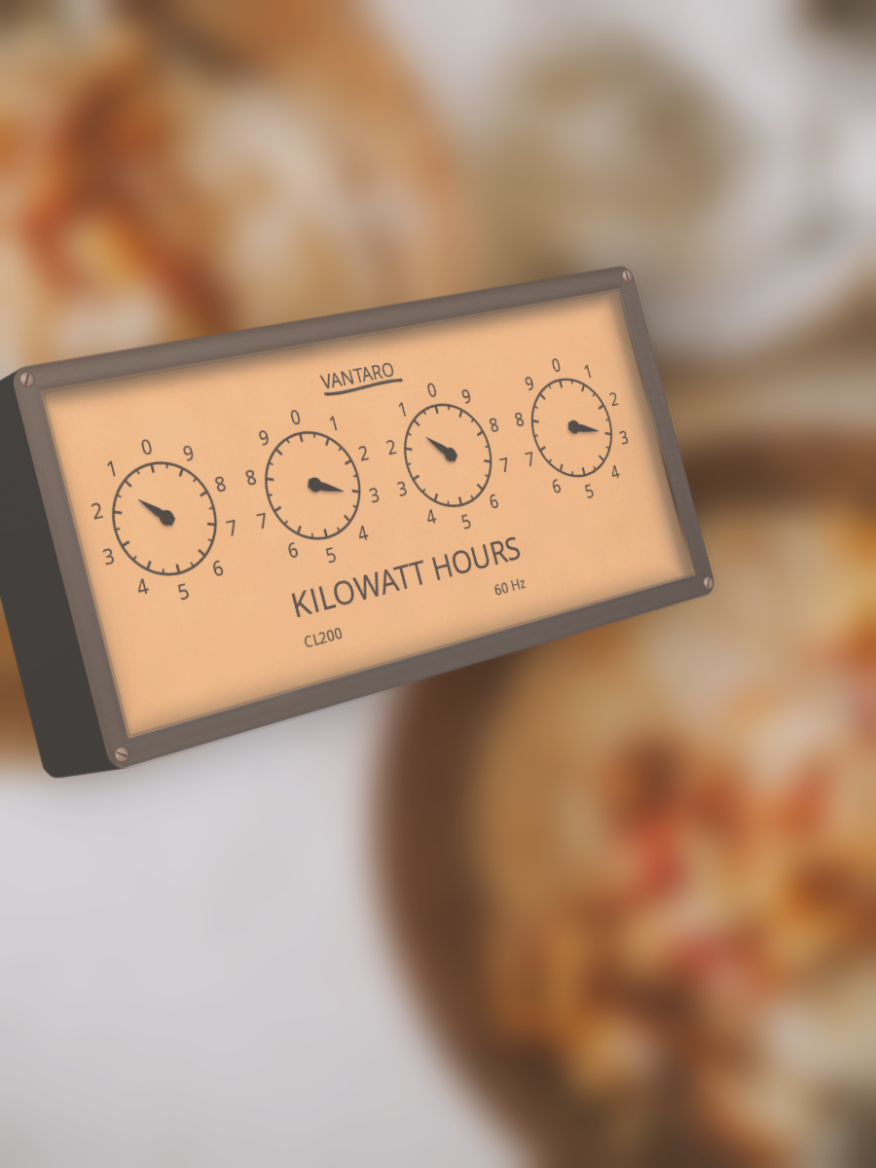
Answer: 1313 kWh
